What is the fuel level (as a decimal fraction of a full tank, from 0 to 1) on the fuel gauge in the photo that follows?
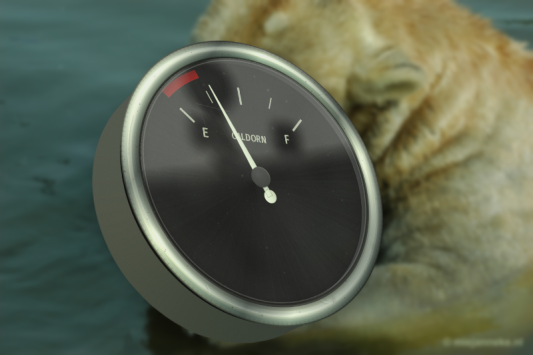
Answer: 0.25
